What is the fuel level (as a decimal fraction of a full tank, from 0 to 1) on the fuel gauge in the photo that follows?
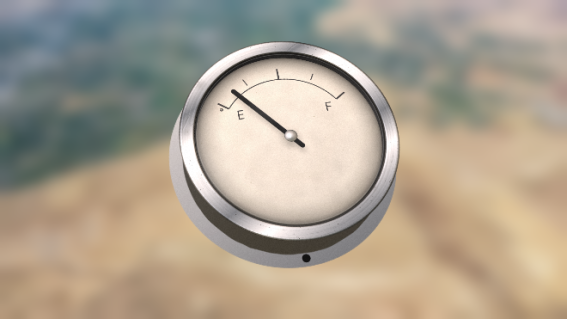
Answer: 0.125
